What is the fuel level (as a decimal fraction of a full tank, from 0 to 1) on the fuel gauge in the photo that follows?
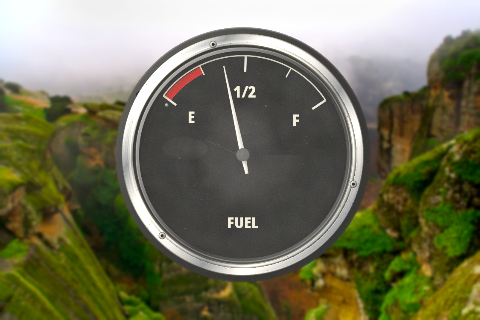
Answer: 0.375
